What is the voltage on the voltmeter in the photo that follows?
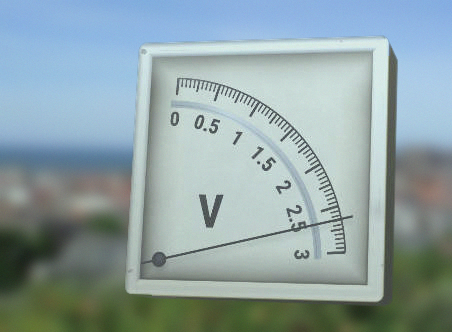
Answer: 2.65 V
